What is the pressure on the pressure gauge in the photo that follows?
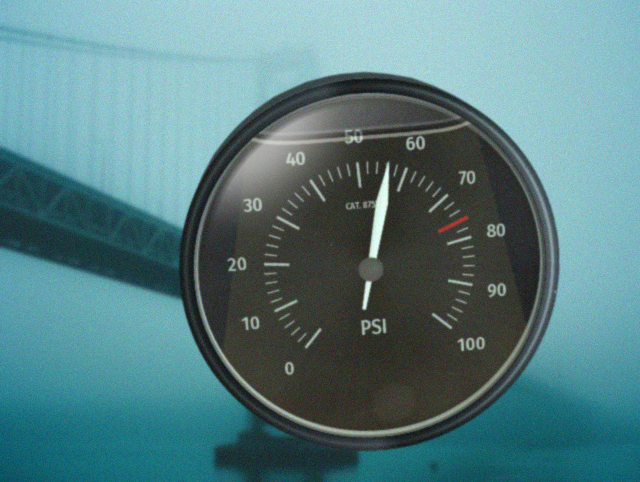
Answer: 56 psi
